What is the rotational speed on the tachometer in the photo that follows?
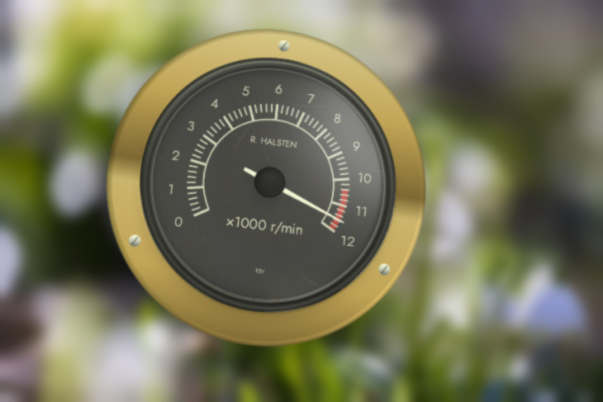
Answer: 11600 rpm
